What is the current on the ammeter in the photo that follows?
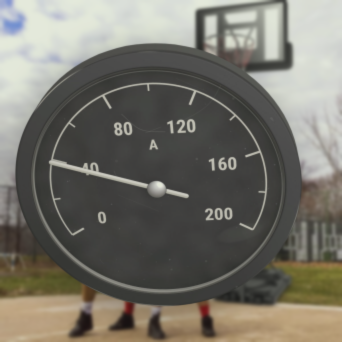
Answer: 40 A
